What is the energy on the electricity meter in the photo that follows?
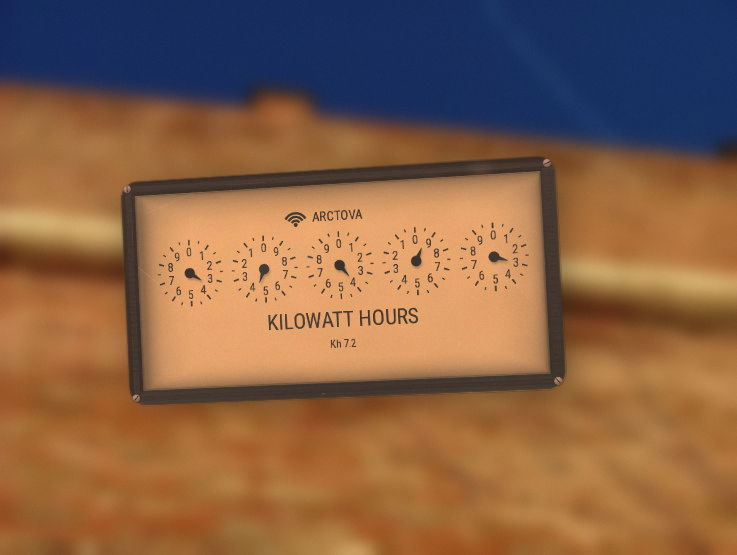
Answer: 34393 kWh
